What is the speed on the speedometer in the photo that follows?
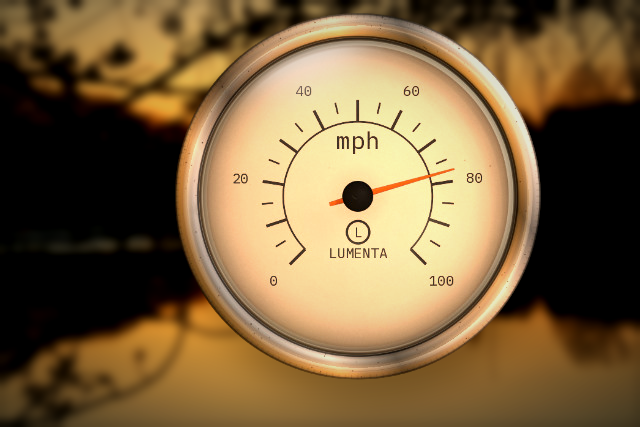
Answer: 77.5 mph
